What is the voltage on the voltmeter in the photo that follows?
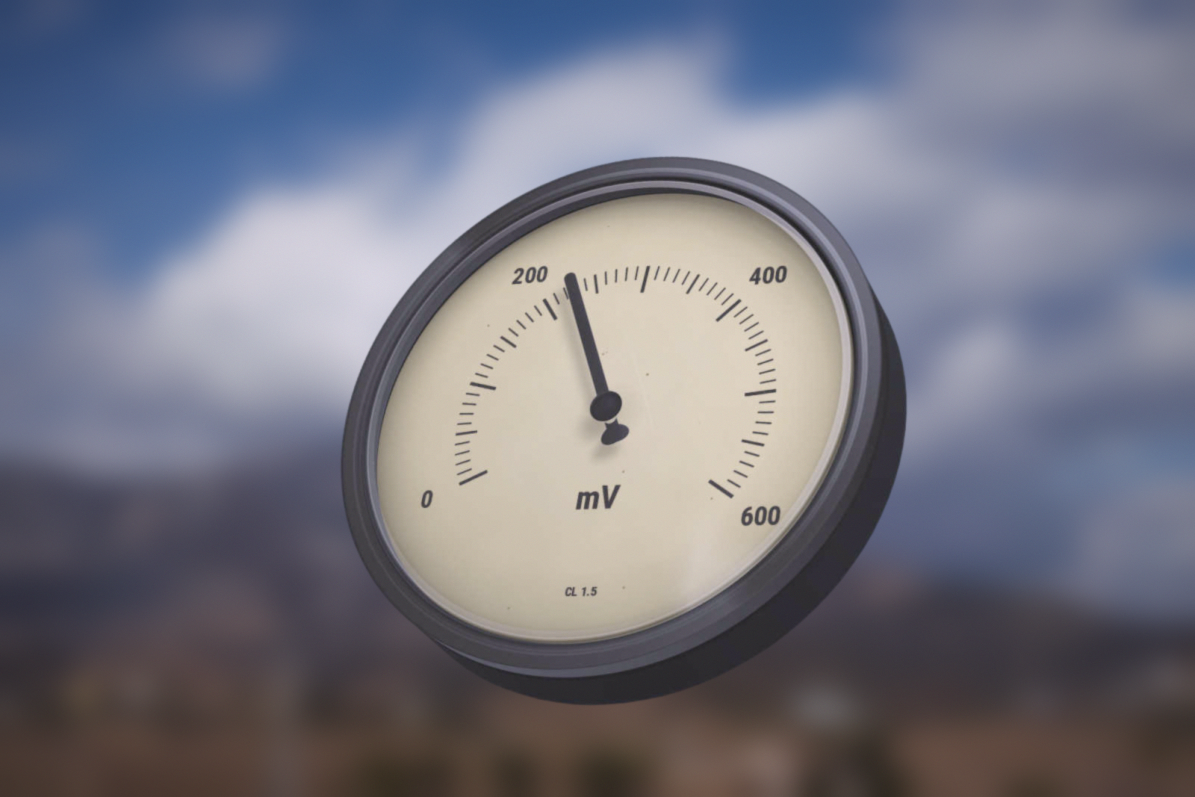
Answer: 230 mV
